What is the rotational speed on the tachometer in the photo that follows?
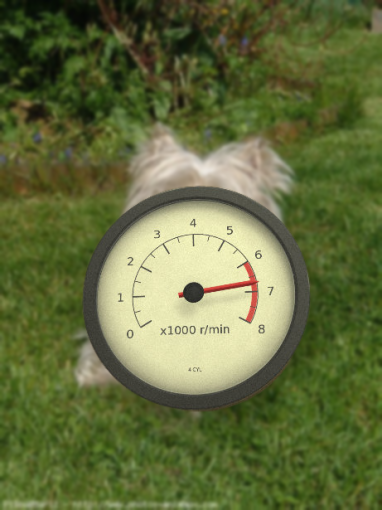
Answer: 6750 rpm
